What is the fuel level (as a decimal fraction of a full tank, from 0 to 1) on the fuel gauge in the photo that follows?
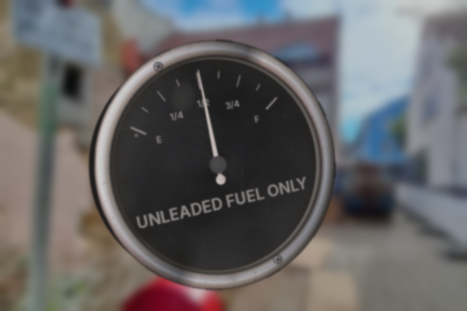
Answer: 0.5
